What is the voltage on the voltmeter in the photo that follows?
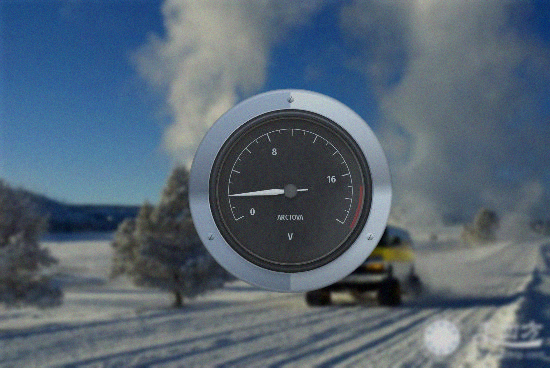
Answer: 2 V
